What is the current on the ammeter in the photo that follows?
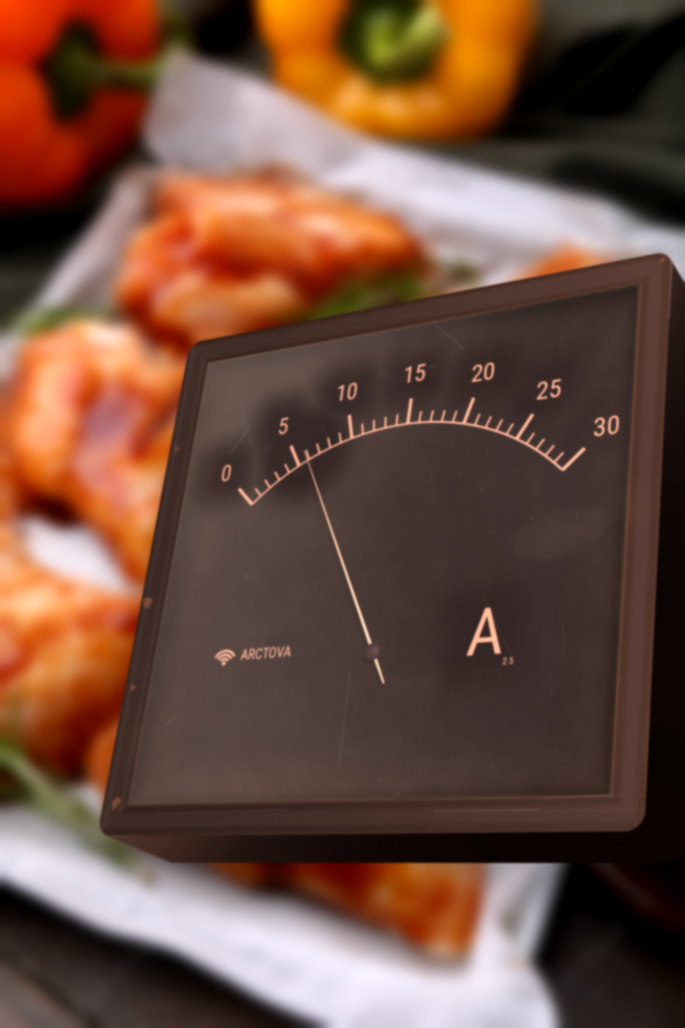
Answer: 6 A
